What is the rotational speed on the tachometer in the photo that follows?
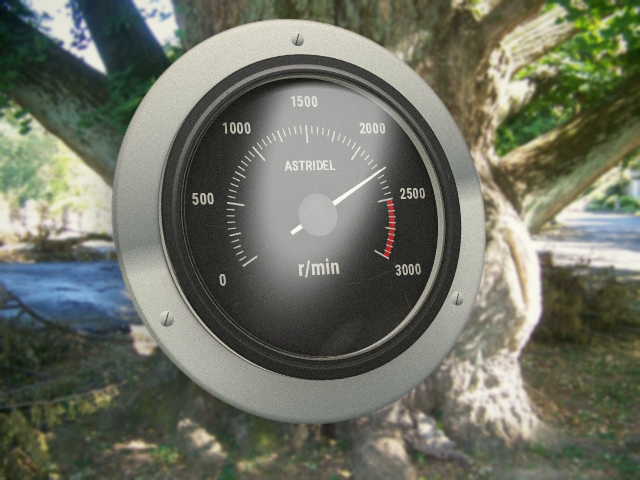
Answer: 2250 rpm
